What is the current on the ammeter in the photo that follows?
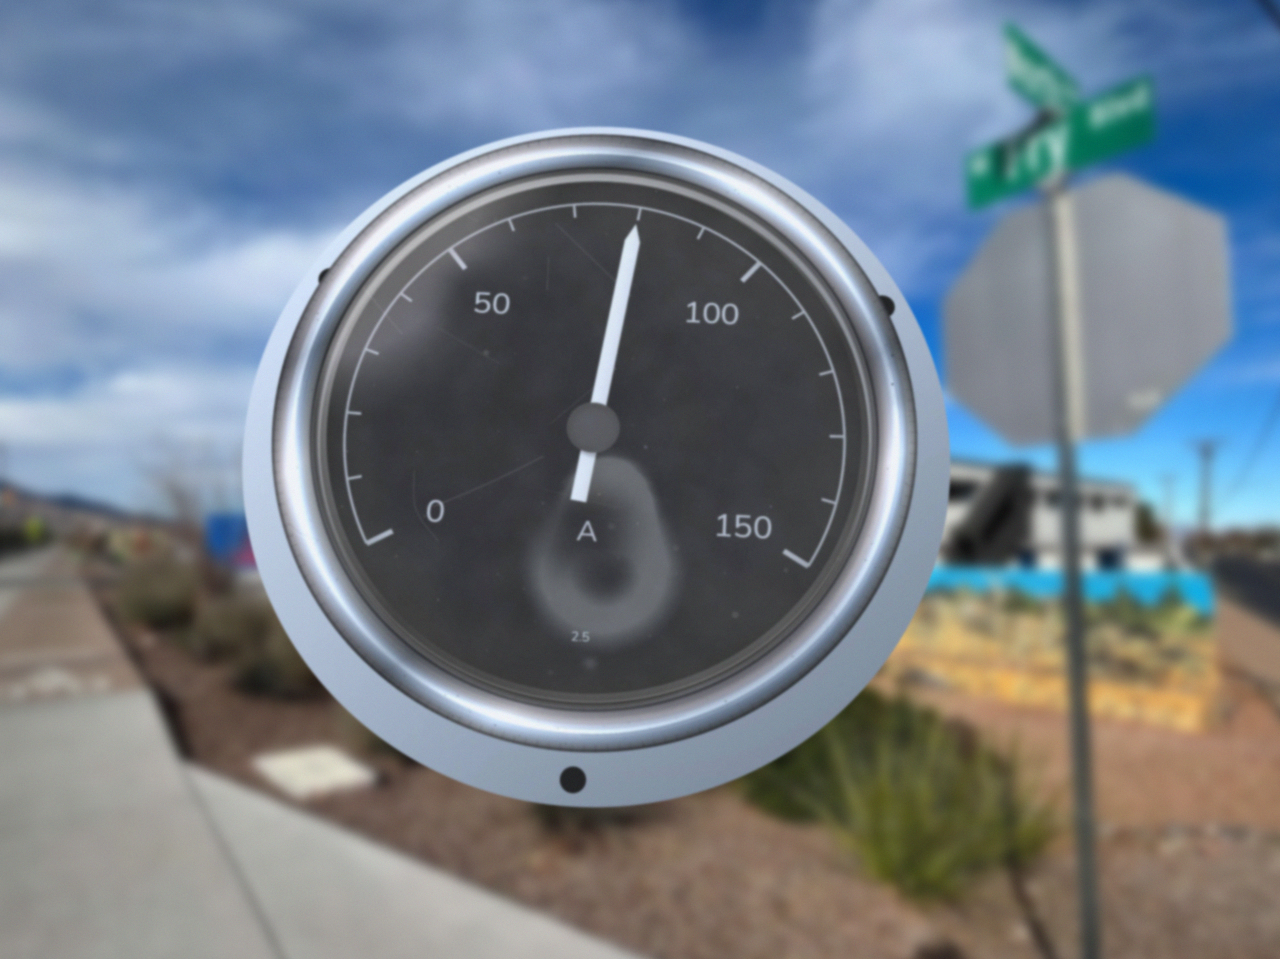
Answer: 80 A
